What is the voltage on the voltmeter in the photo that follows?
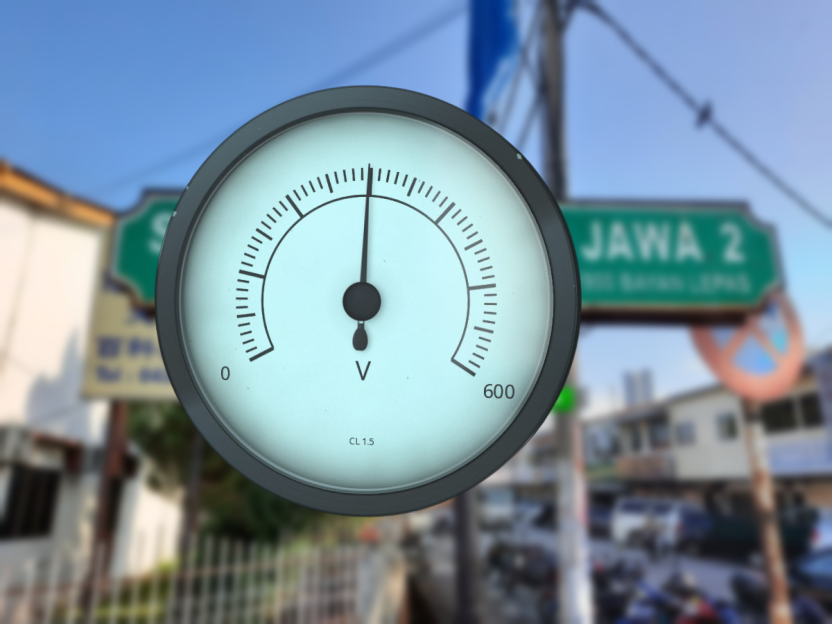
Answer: 300 V
